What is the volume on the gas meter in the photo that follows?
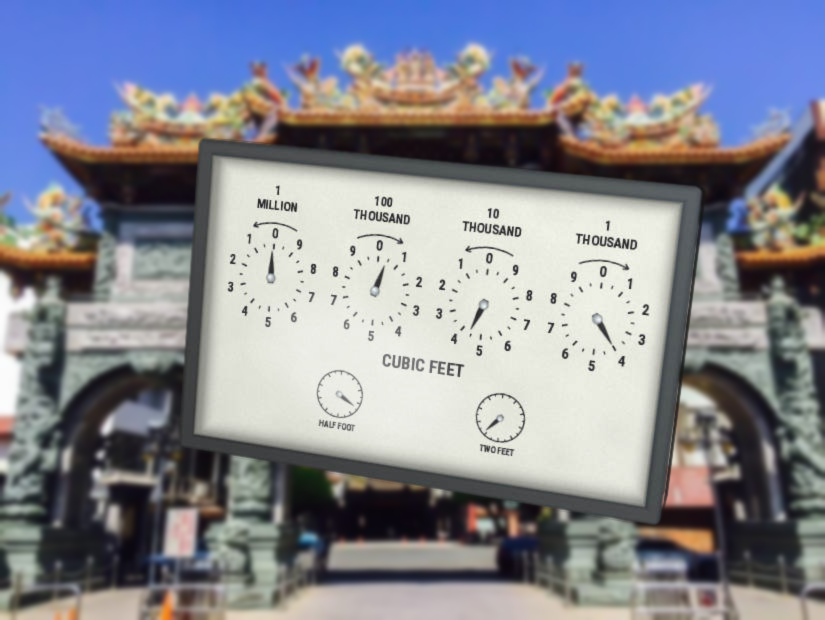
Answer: 4400 ft³
